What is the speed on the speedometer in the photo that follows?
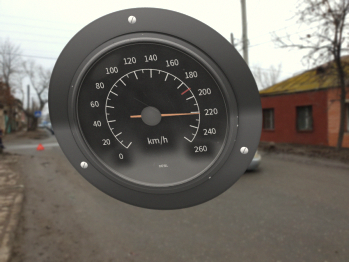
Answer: 220 km/h
